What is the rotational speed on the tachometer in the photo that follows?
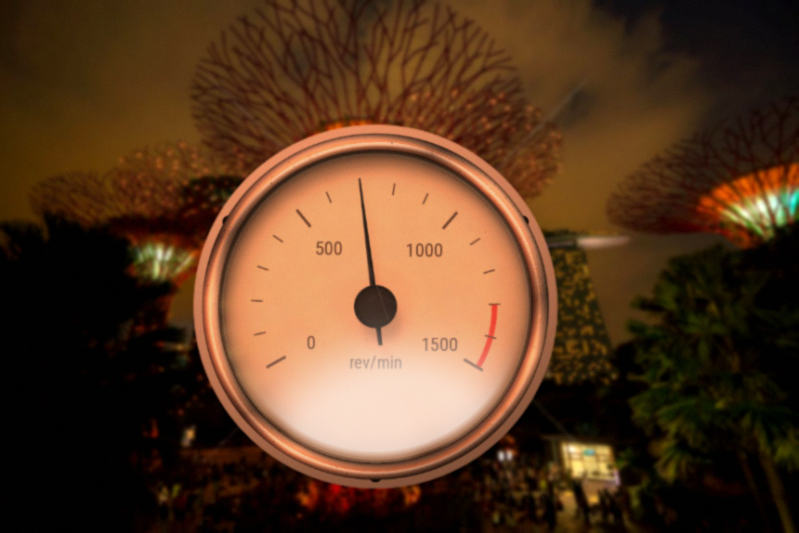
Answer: 700 rpm
